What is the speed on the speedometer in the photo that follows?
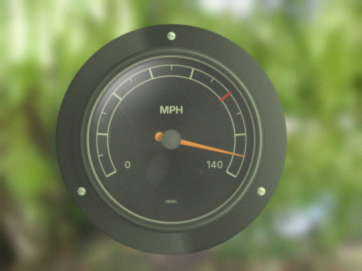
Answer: 130 mph
